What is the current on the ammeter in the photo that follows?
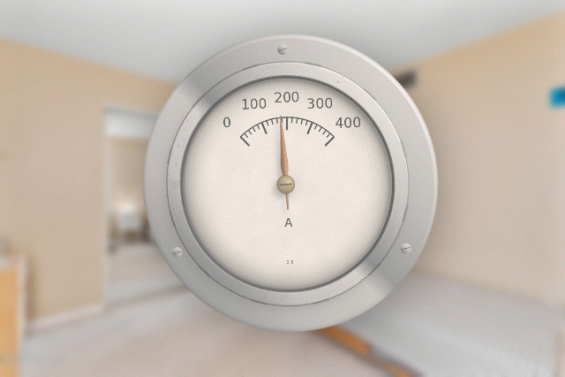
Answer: 180 A
